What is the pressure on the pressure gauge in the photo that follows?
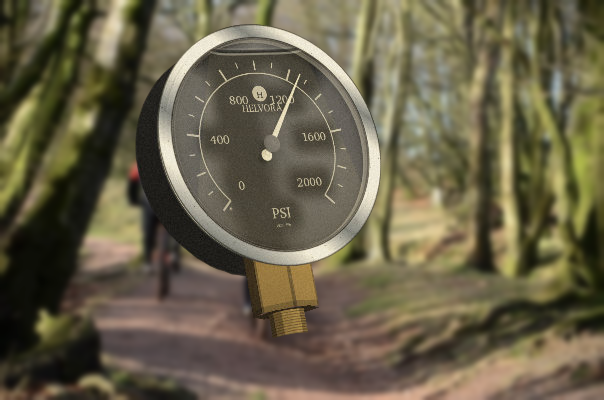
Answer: 1250 psi
